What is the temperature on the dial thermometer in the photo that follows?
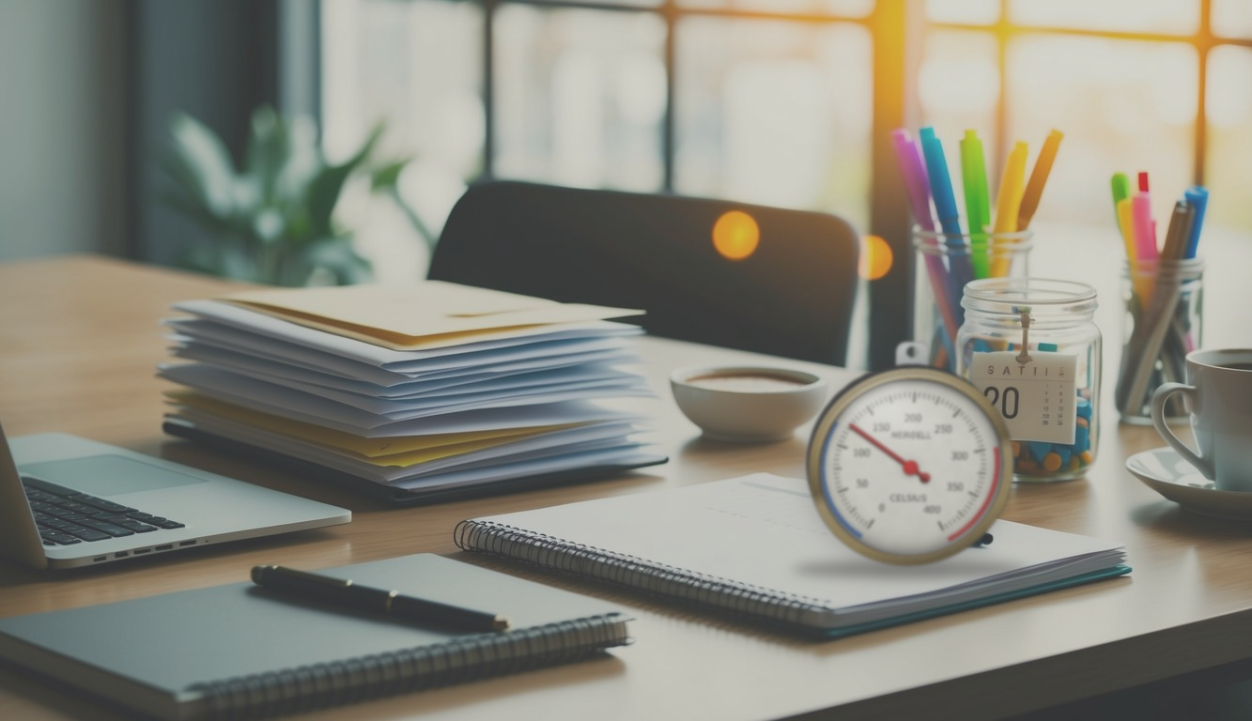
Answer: 125 °C
